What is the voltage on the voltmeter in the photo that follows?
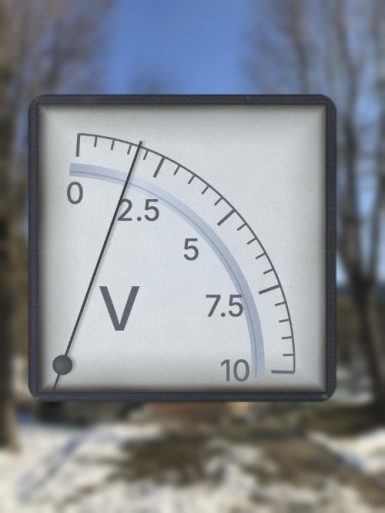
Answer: 1.75 V
